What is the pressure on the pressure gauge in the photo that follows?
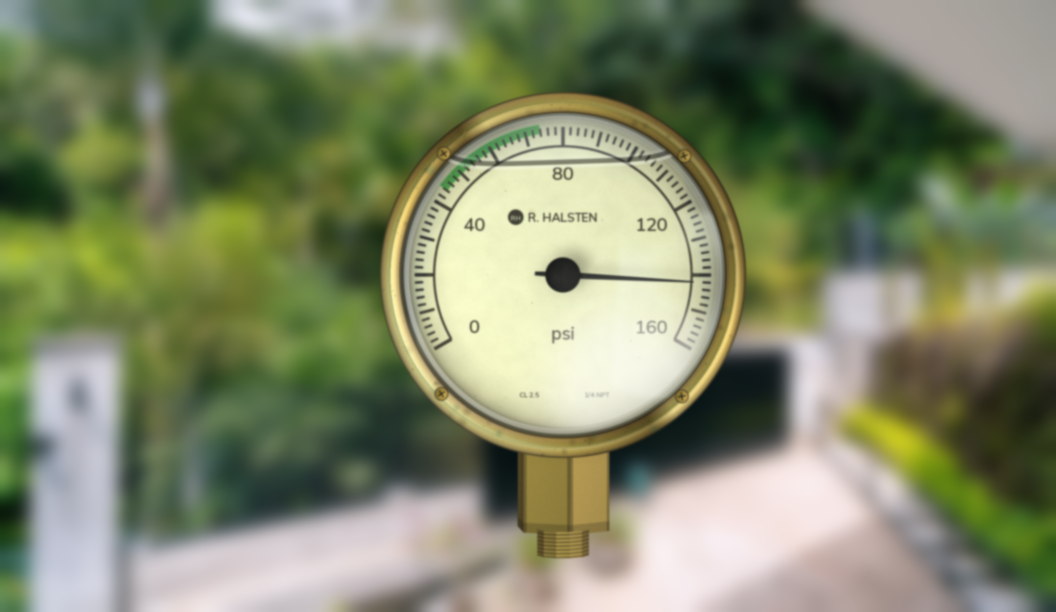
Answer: 142 psi
